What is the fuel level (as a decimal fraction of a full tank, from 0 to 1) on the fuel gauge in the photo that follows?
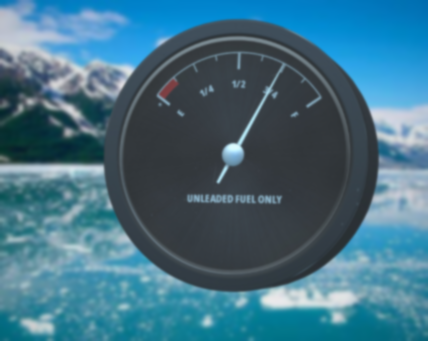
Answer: 0.75
